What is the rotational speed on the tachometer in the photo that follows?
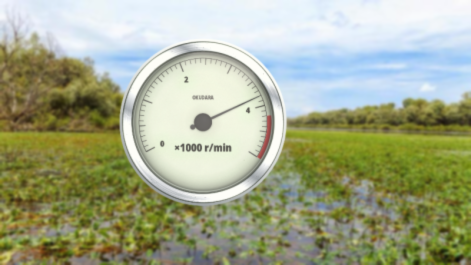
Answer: 3800 rpm
